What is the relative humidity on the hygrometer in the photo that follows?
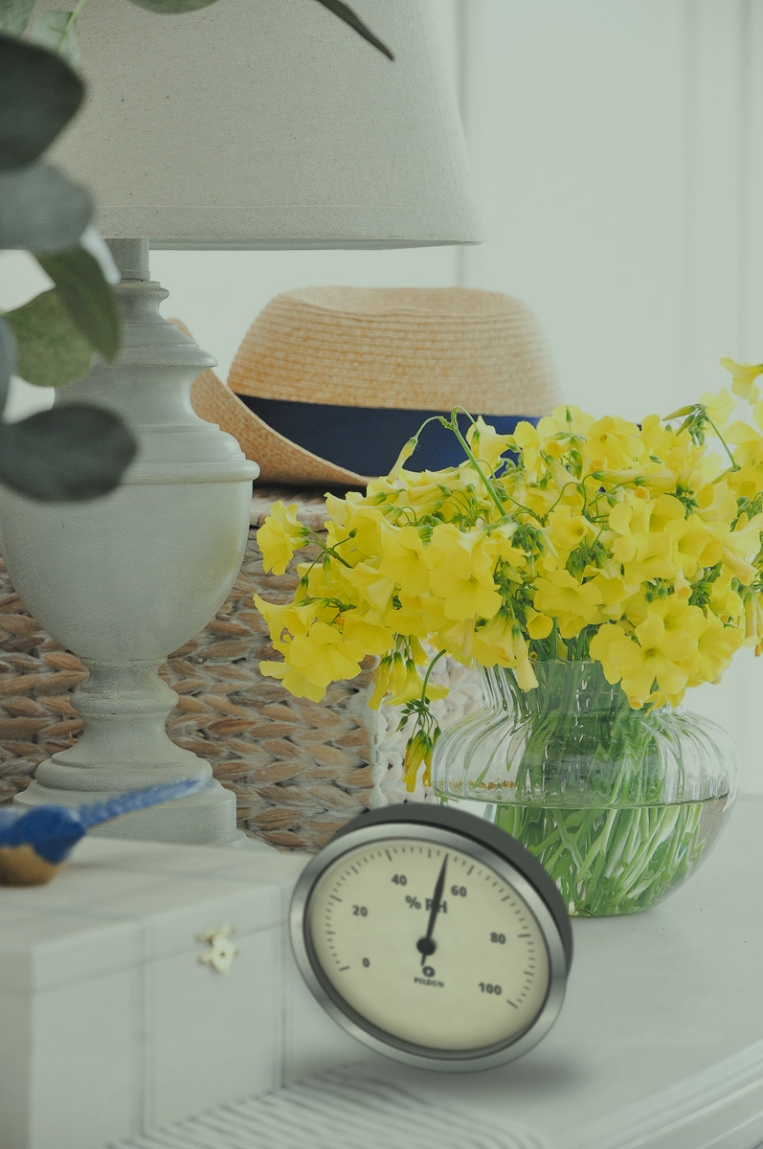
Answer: 54 %
